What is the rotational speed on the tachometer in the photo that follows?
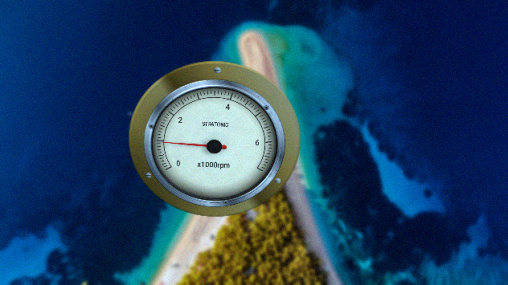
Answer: 1000 rpm
